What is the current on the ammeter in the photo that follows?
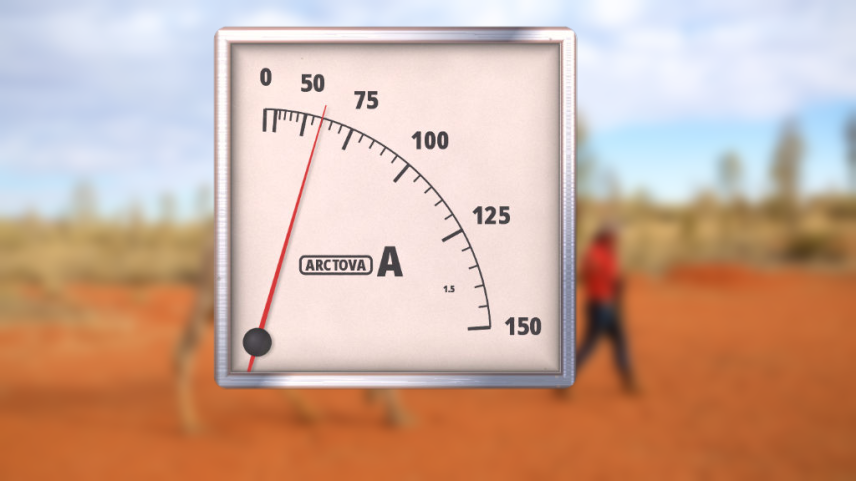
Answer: 60 A
